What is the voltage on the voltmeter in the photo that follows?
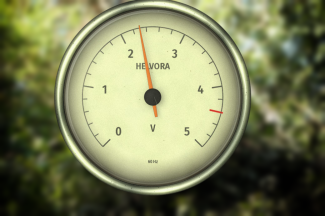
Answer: 2.3 V
